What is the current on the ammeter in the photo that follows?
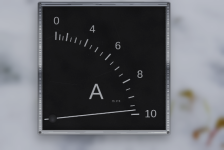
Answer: 9.75 A
